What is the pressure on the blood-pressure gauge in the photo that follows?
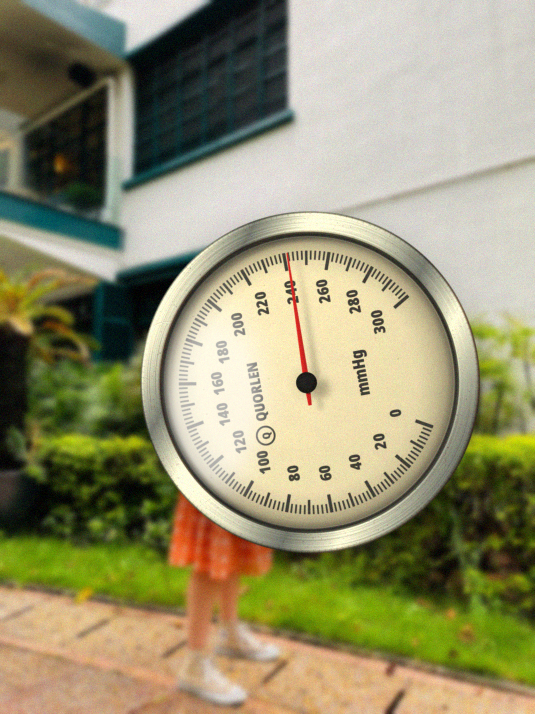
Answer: 242 mmHg
